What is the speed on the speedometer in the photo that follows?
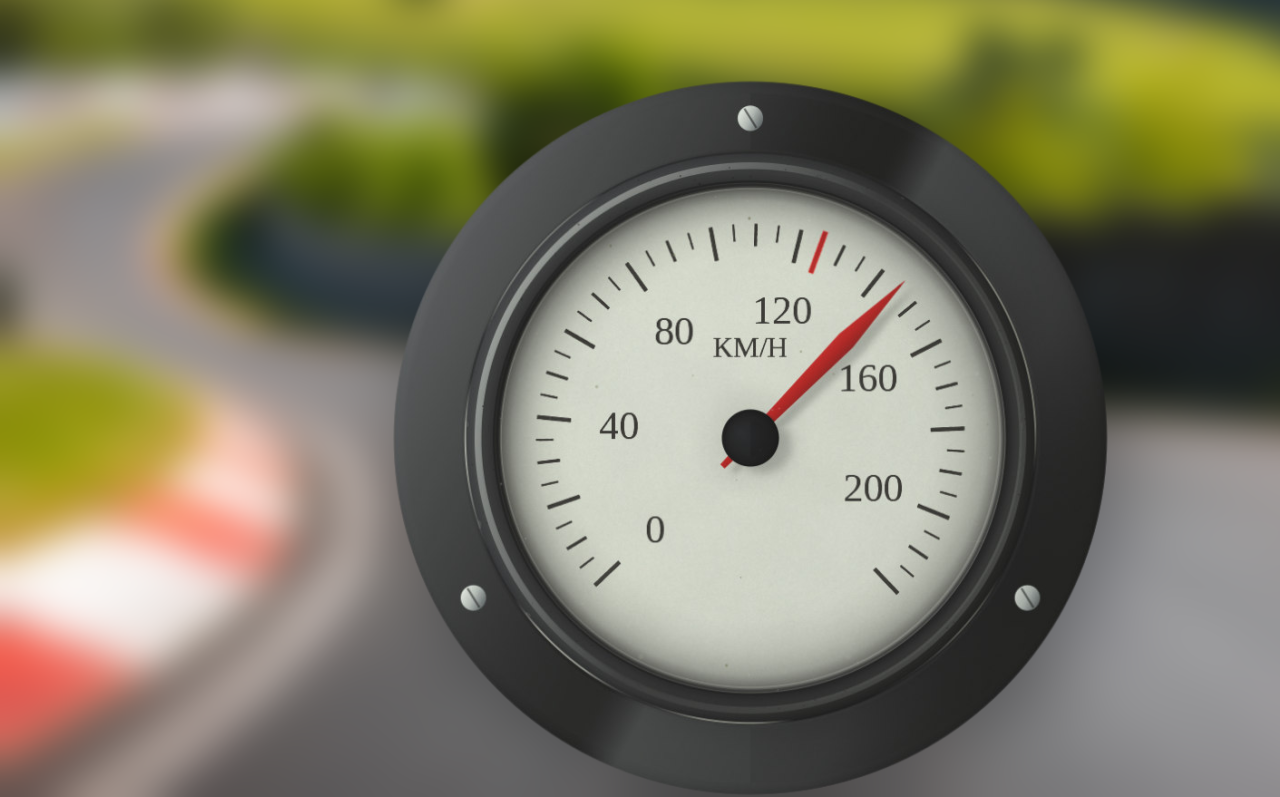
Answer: 145 km/h
